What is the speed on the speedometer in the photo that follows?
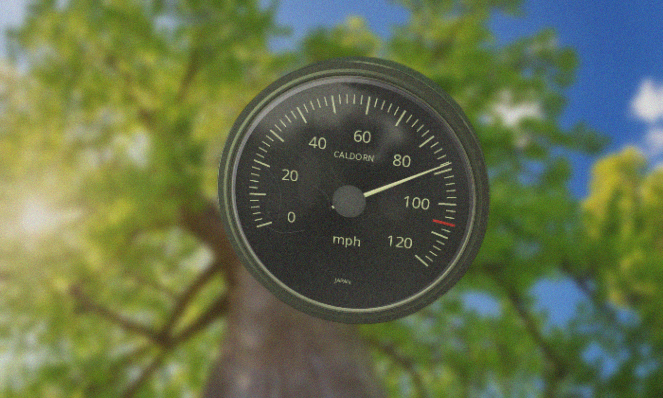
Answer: 88 mph
